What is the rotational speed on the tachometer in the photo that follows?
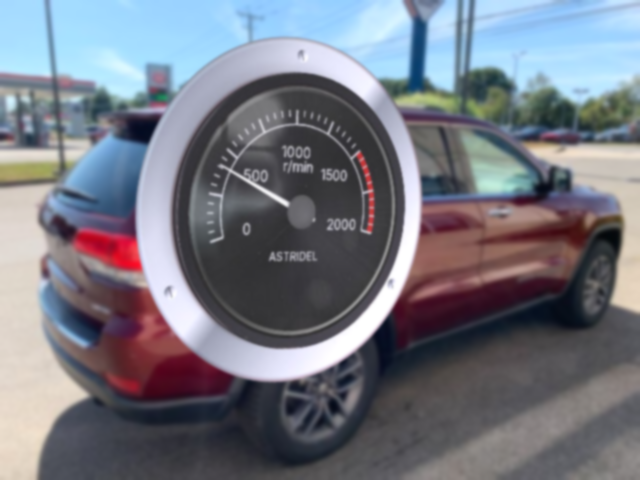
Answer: 400 rpm
